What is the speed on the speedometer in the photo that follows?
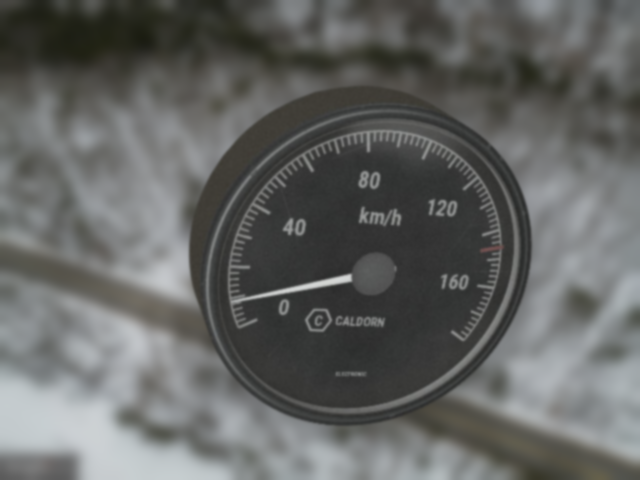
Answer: 10 km/h
